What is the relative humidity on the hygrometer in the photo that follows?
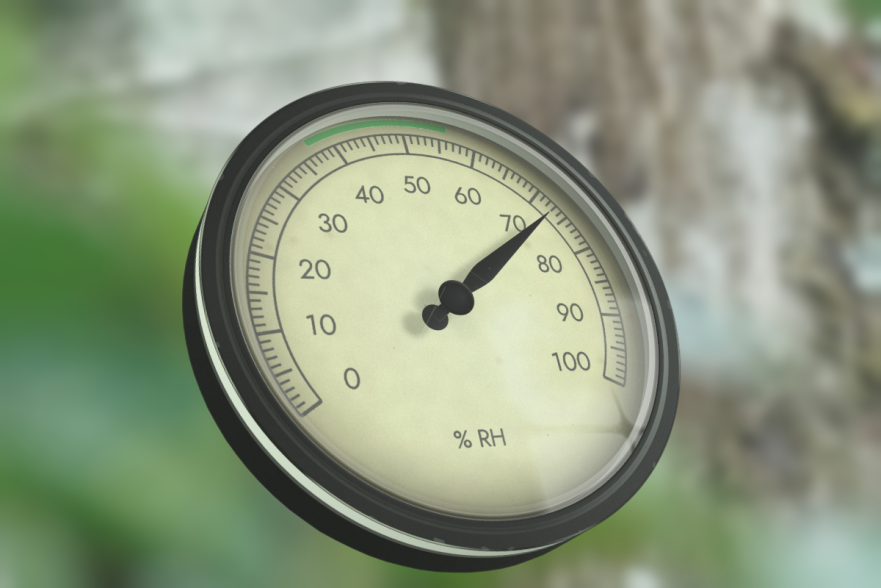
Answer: 73 %
